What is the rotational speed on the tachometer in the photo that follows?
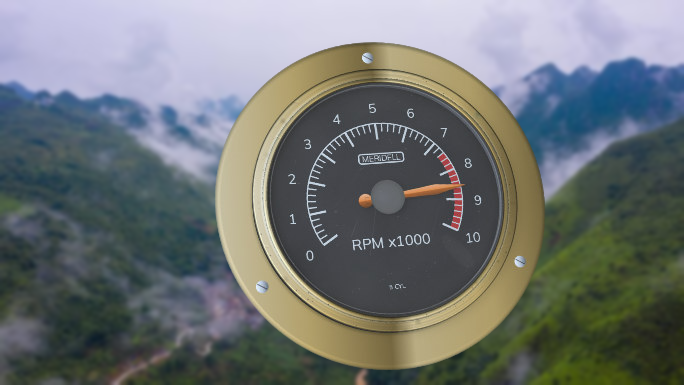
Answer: 8600 rpm
